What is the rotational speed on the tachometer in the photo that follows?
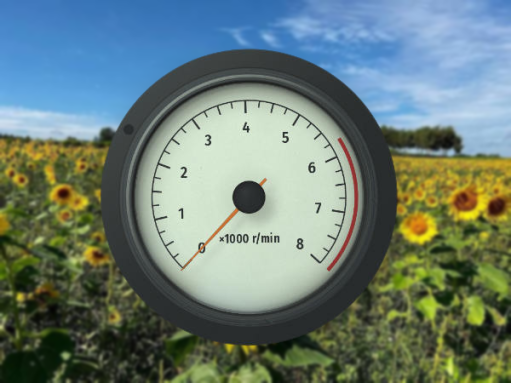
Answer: 0 rpm
